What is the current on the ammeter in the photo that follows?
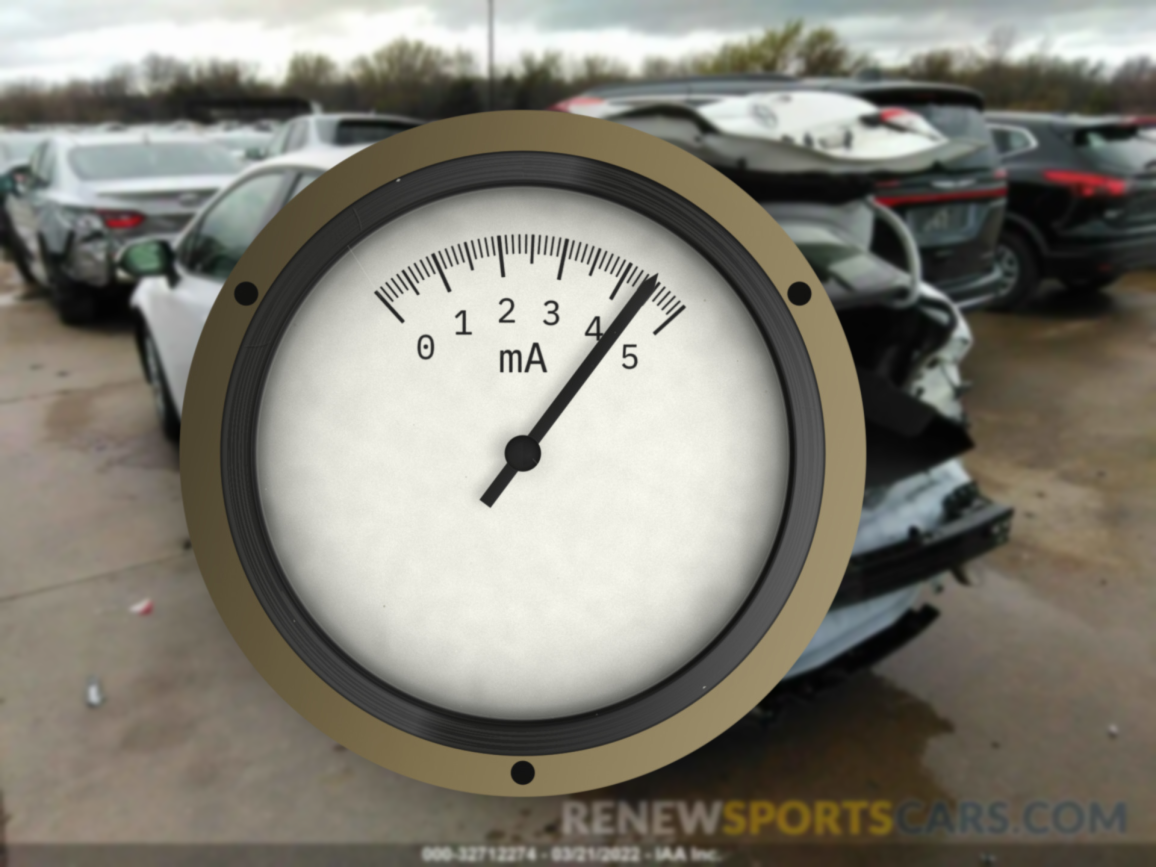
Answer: 4.4 mA
